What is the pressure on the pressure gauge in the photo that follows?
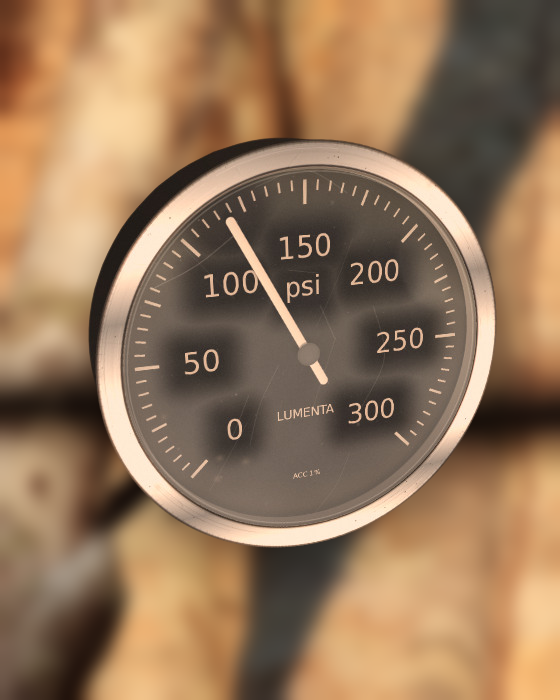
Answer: 117.5 psi
